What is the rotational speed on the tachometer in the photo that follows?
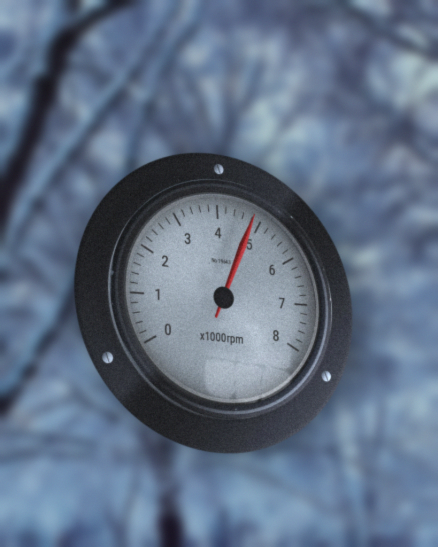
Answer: 4800 rpm
